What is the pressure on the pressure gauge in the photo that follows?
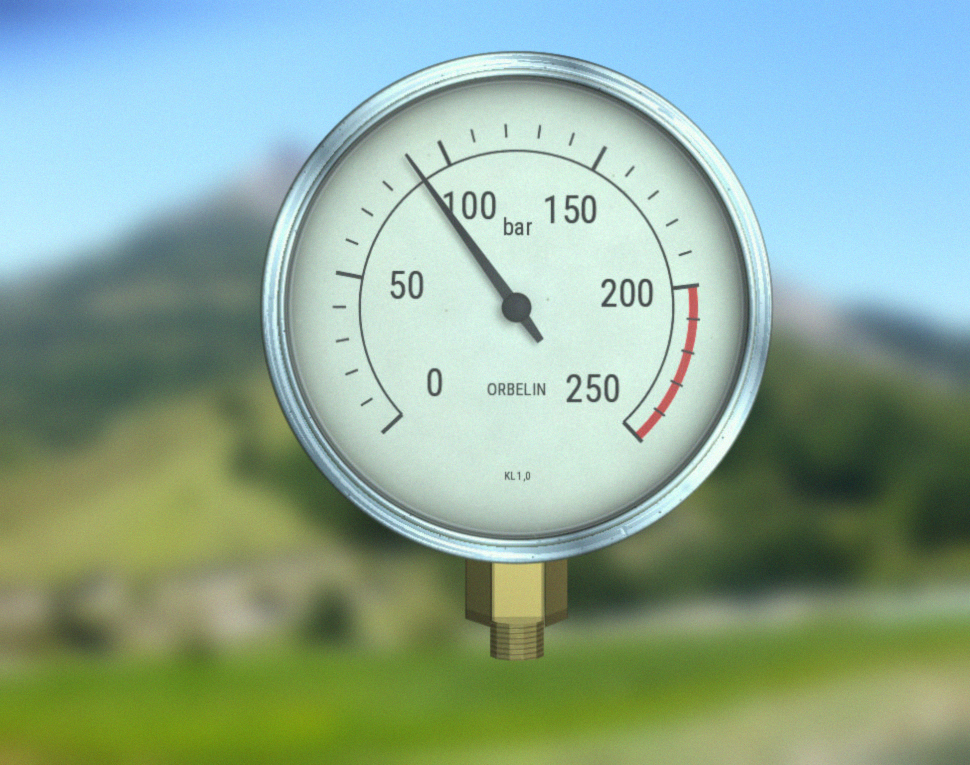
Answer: 90 bar
